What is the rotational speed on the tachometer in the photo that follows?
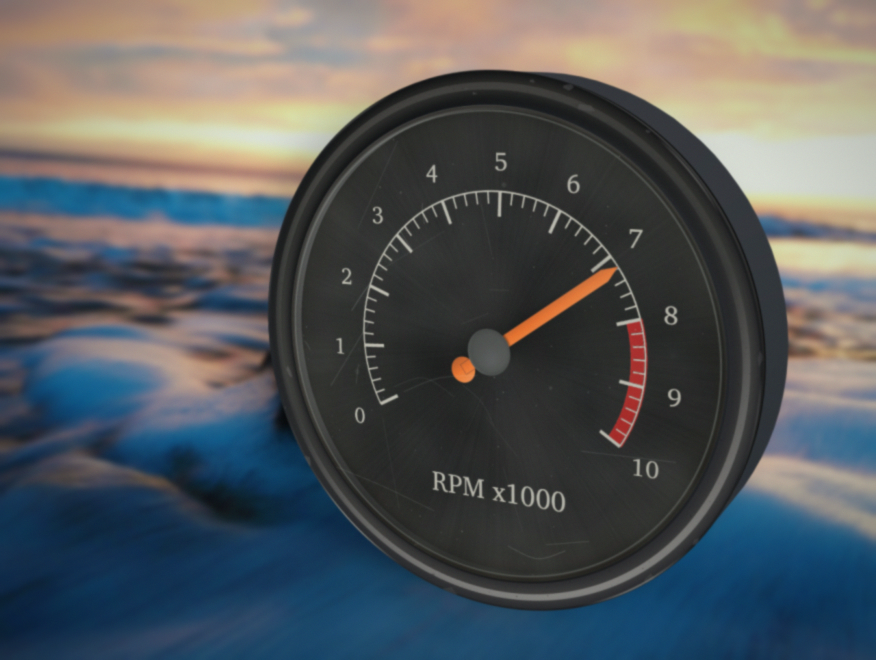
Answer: 7200 rpm
